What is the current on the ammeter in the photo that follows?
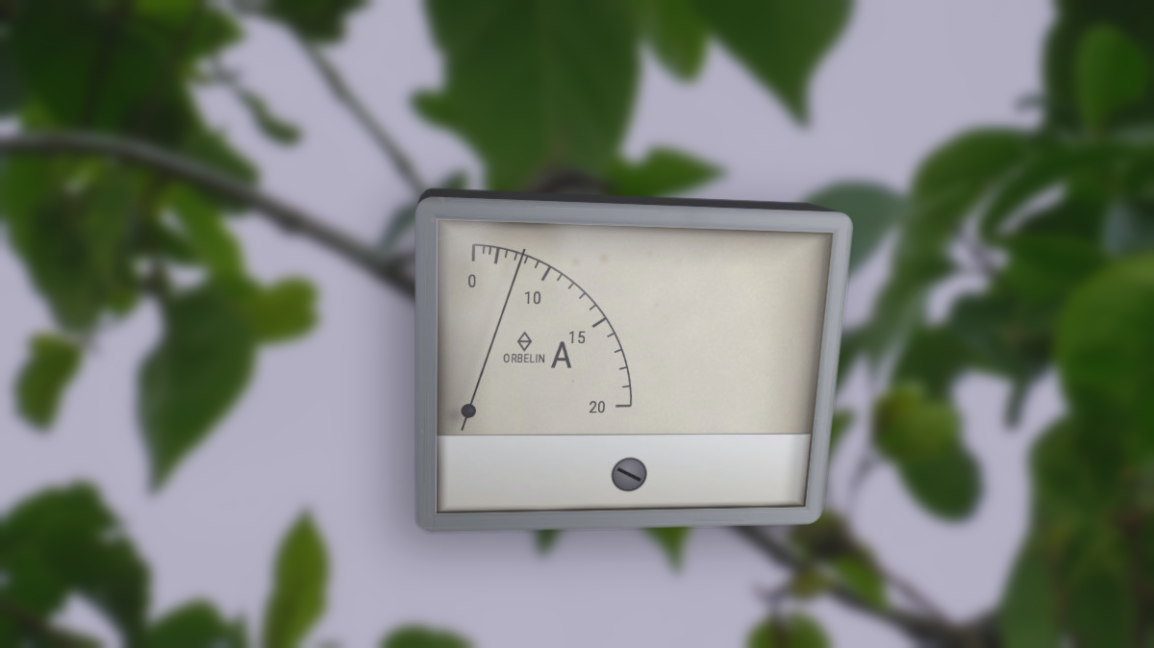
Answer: 7.5 A
